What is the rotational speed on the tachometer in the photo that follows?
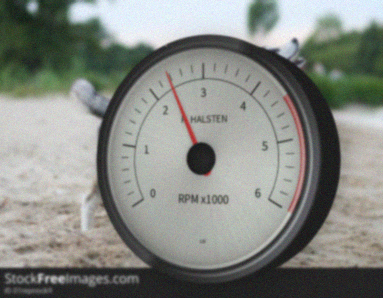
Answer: 2400 rpm
